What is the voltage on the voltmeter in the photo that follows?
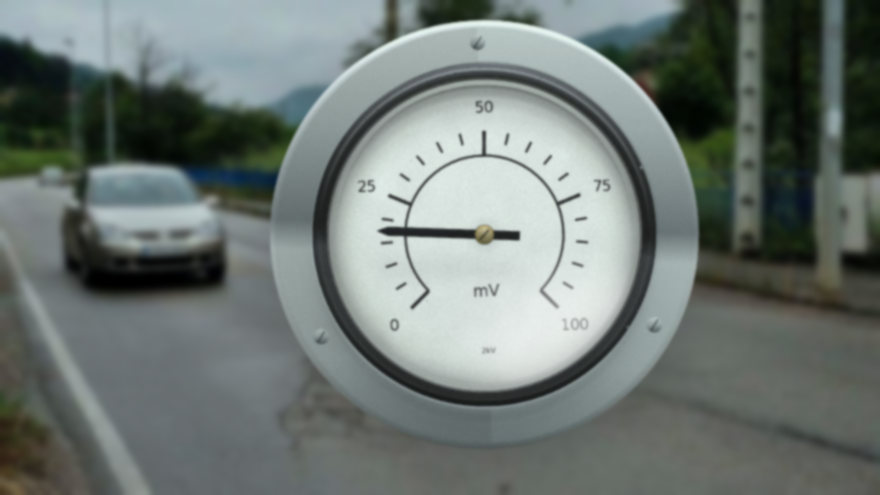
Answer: 17.5 mV
